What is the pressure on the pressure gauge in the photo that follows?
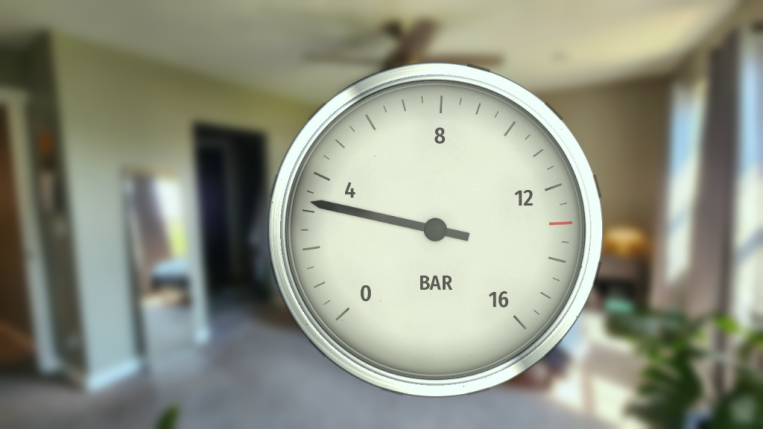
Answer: 3.25 bar
